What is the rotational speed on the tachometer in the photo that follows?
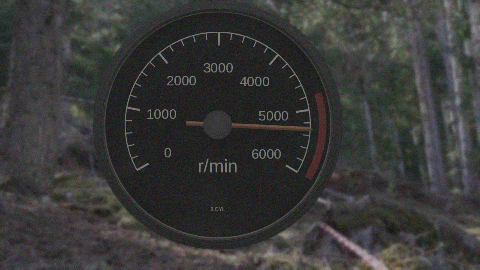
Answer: 5300 rpm
